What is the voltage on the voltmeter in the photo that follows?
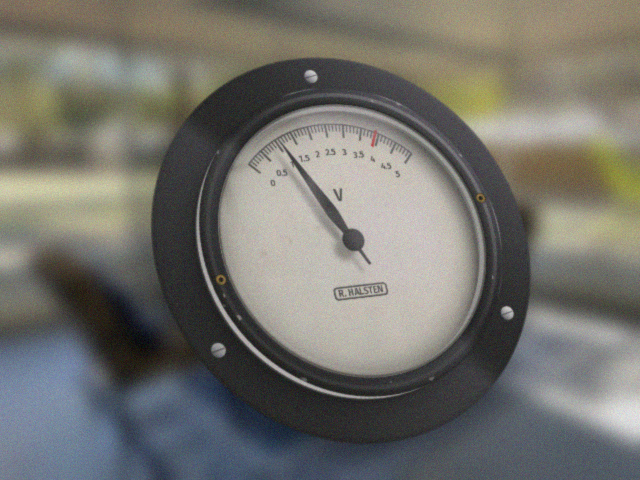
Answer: 1 V
